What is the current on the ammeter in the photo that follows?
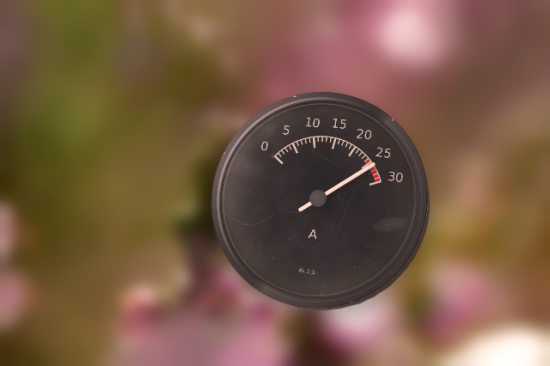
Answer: 26 A
